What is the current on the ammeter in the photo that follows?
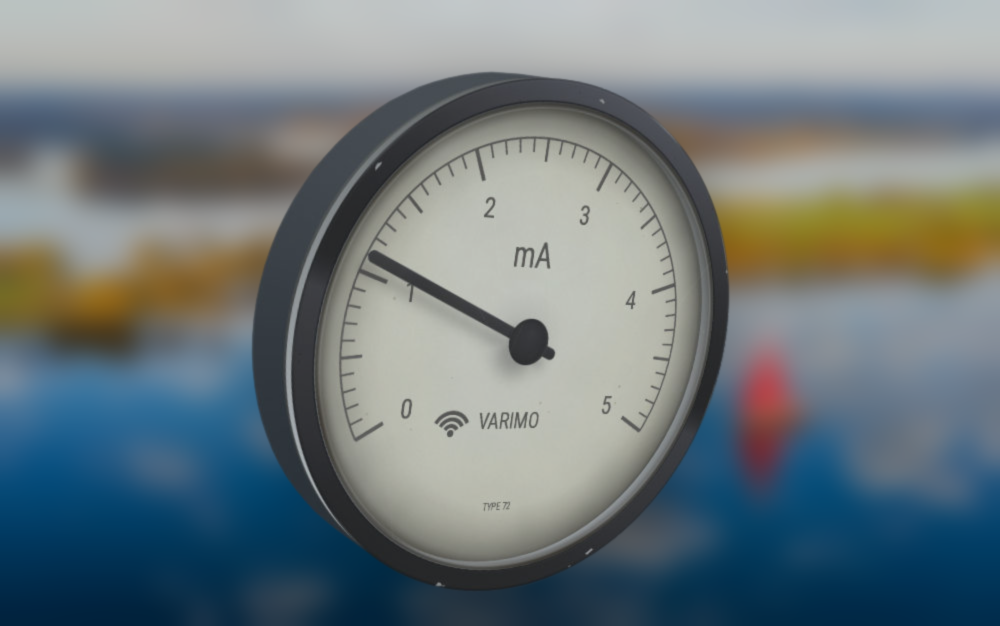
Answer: 1.1 mA
